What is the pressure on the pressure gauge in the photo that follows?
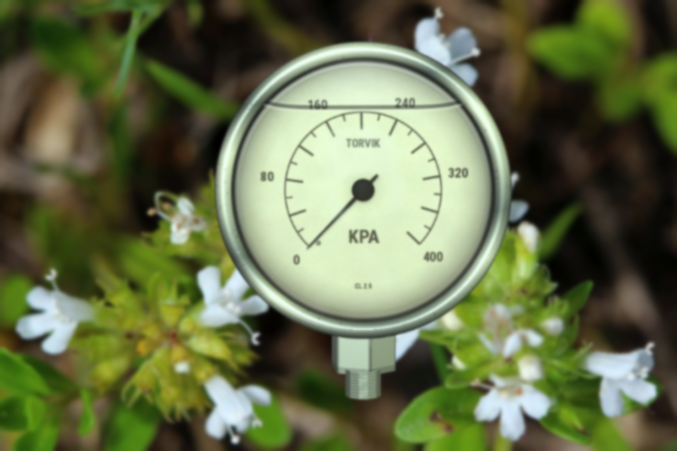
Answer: 0 kPa
